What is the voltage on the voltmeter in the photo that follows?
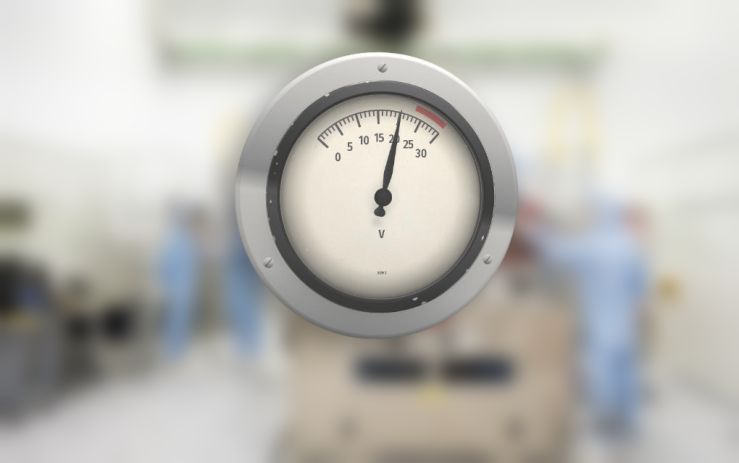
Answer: 20 V
